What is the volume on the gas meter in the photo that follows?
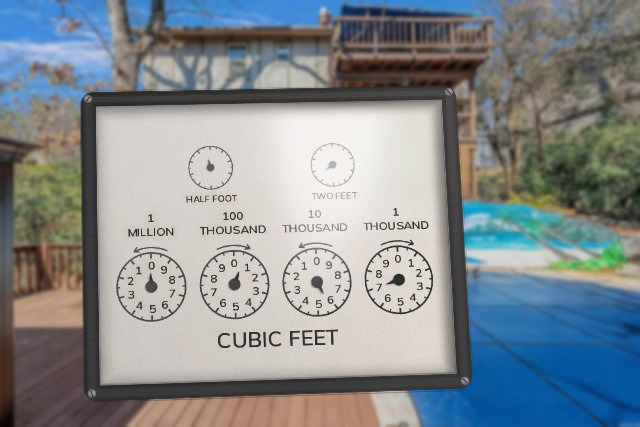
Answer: 5700 ft³
